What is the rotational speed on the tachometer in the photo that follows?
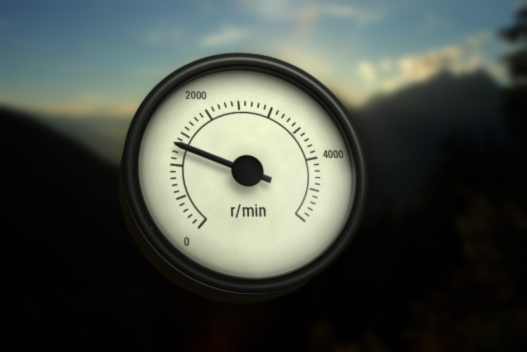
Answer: 1300 rpm
